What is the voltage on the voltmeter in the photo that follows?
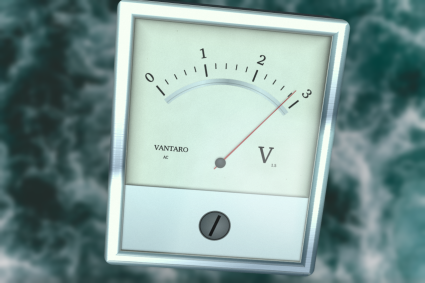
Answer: 2.8 V
